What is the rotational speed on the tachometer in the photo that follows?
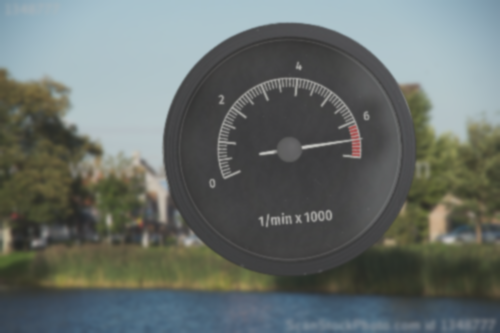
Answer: 6500 rpm
